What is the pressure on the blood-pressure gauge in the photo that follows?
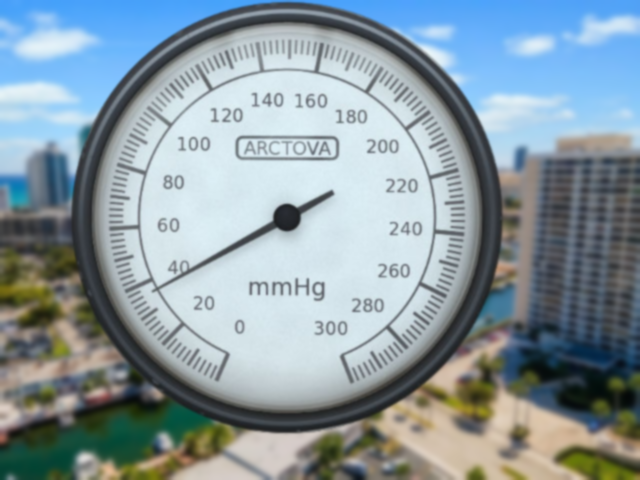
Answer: 36 mmHg
